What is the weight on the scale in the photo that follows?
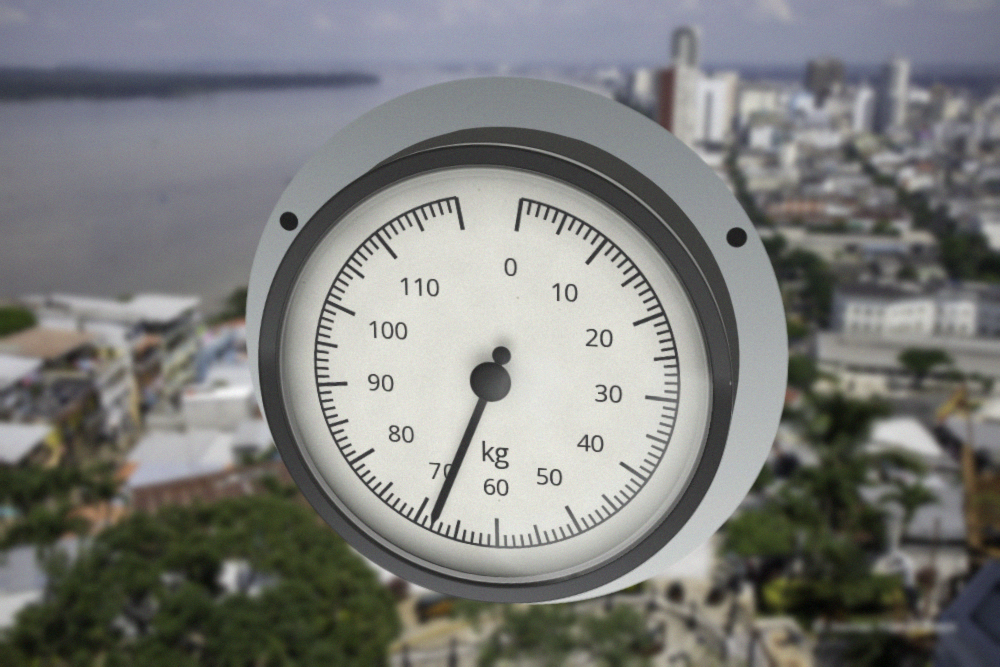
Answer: 68 kg
